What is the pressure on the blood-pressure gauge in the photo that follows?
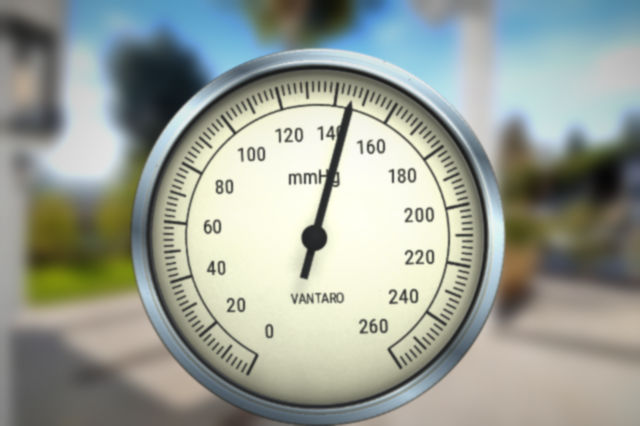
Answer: 146 mmHg
